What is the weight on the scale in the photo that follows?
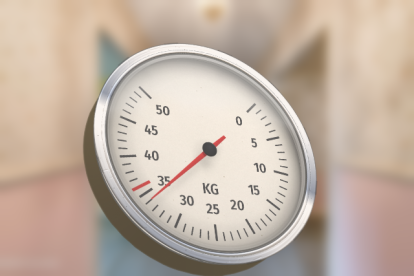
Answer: 34 kg
